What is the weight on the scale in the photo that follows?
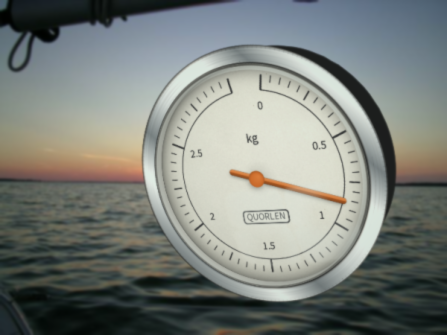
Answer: 0.85 kg
